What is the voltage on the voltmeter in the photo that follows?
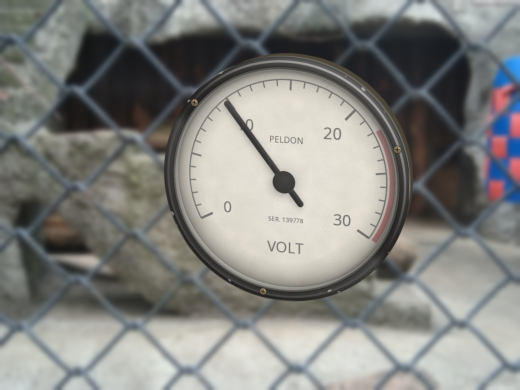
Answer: 10 V
